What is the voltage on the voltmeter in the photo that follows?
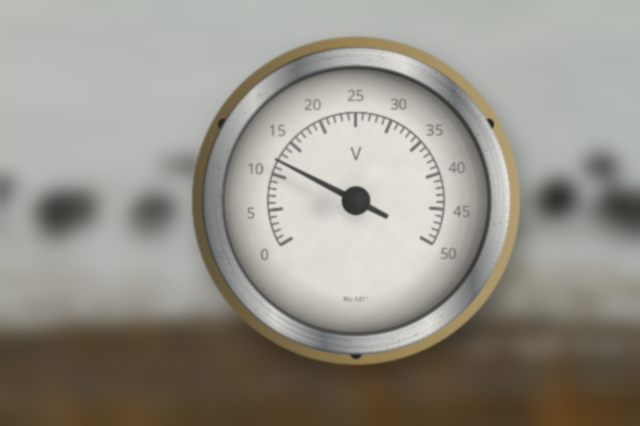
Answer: 12 V
